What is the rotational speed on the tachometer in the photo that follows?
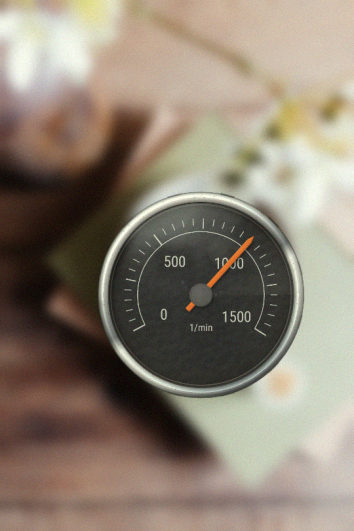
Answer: 1000 rpm
